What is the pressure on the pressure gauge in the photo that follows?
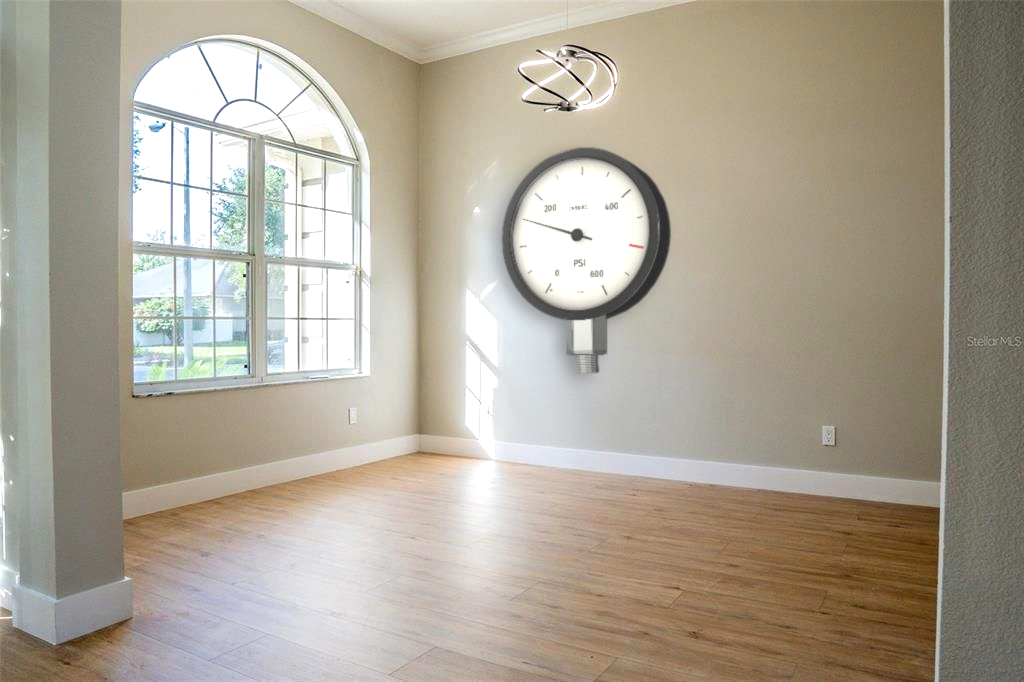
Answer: 150 psi
